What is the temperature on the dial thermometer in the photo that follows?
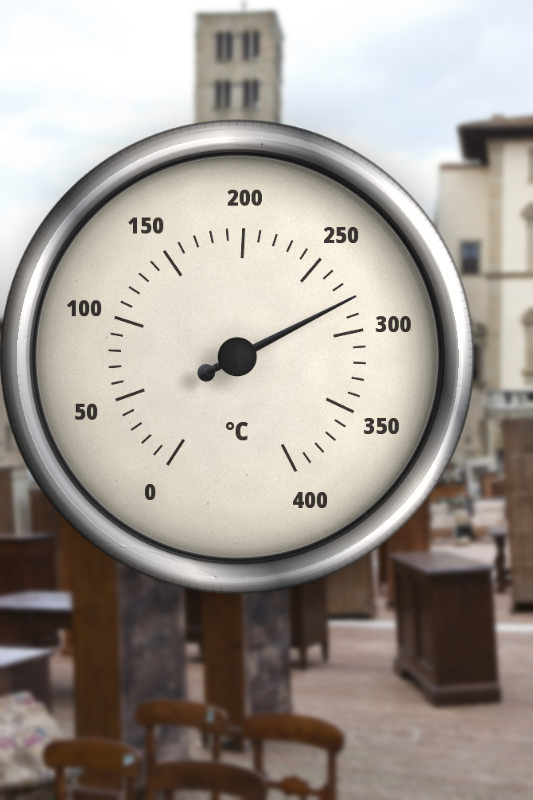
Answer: 280 °C
